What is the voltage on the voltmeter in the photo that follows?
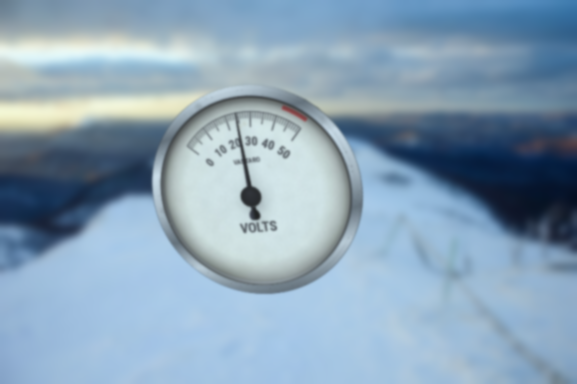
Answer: 25 V
